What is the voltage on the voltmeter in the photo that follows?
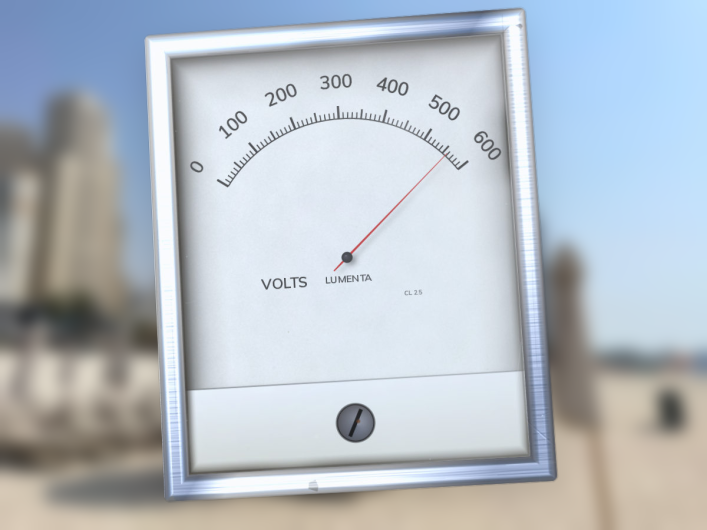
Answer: 560 V
